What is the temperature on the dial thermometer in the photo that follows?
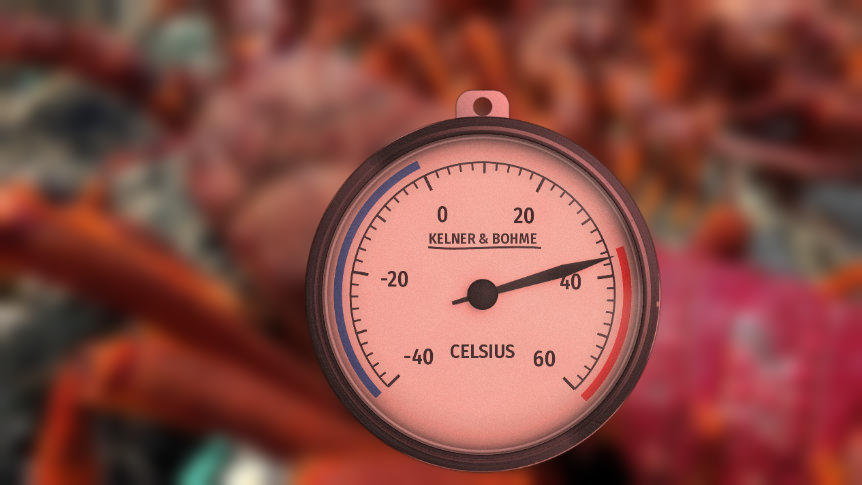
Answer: 37 °C
